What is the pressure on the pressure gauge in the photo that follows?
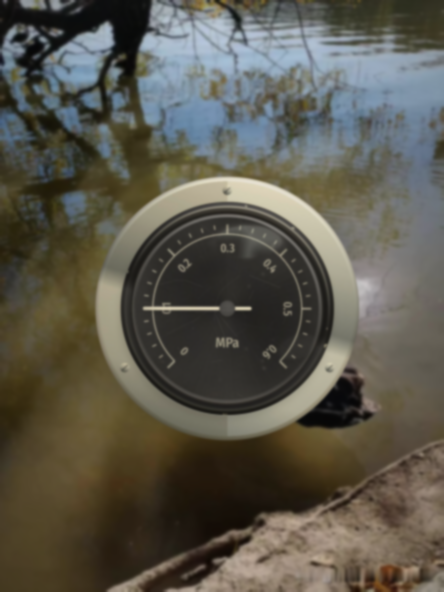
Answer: 0.1 MPa
